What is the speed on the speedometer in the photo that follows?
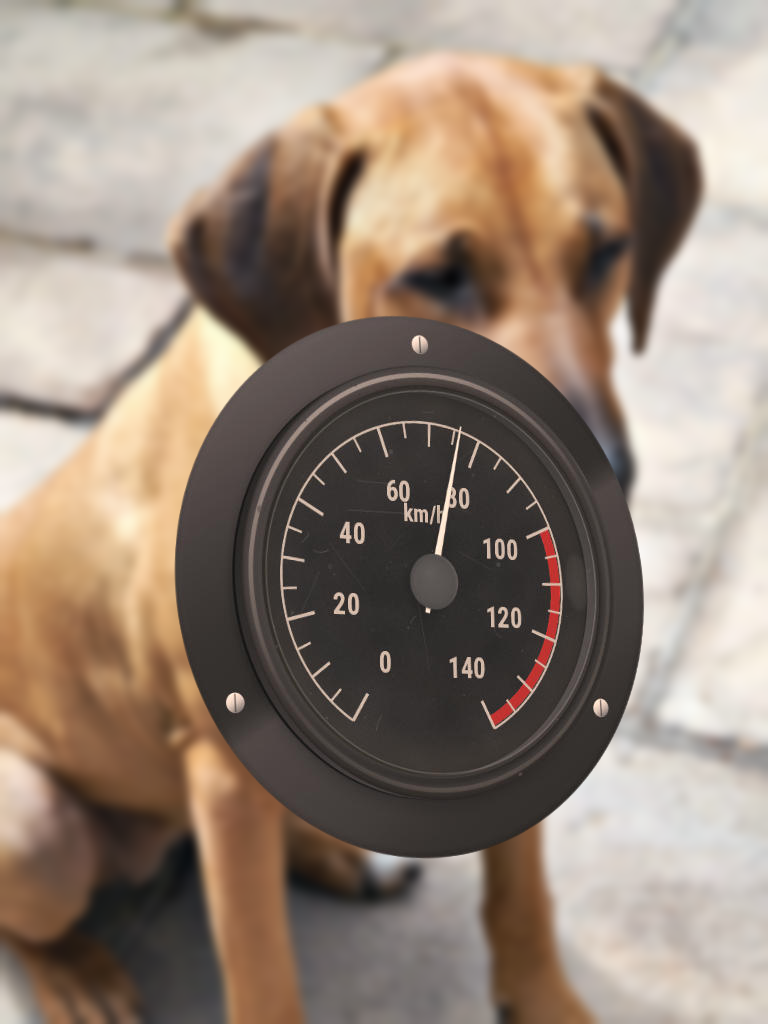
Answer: 75 km/h
